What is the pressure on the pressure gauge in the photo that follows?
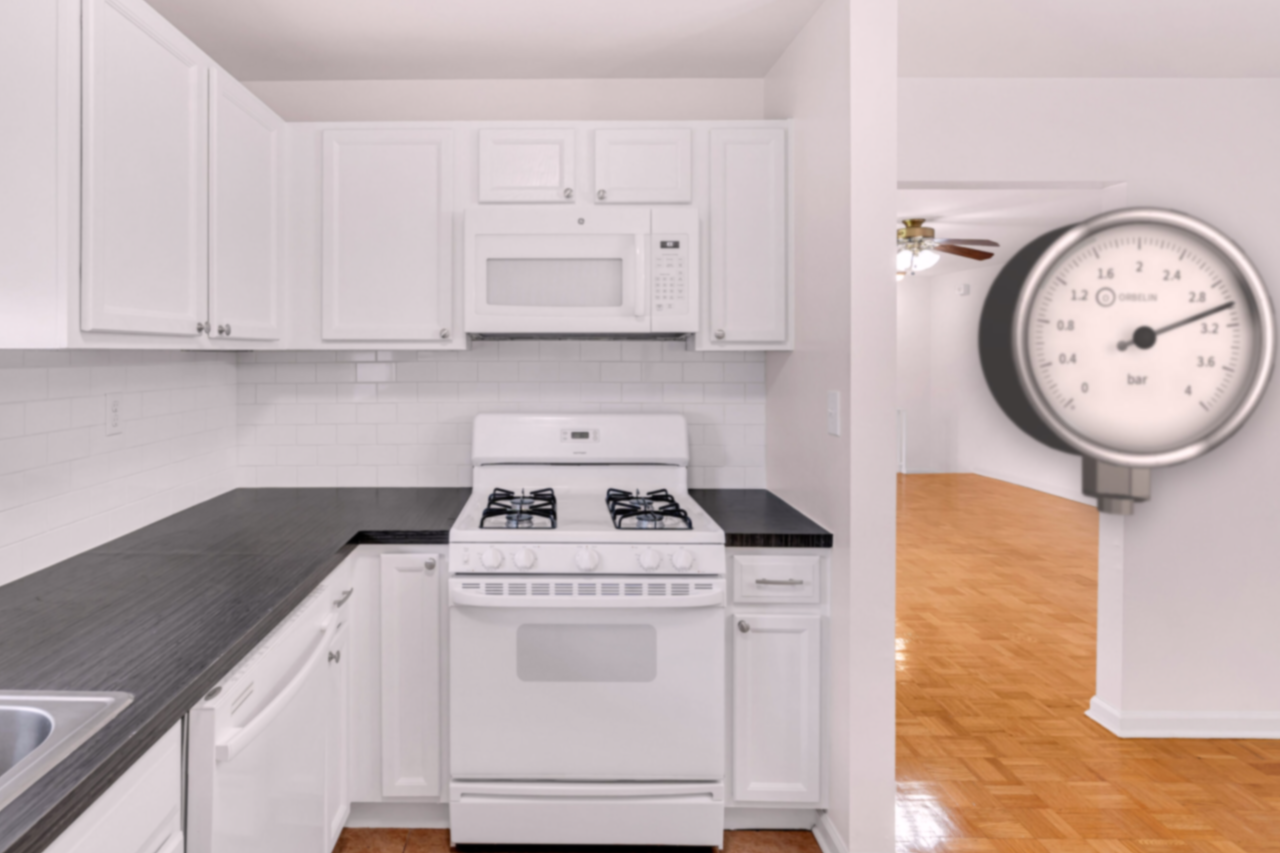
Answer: 3 bar
